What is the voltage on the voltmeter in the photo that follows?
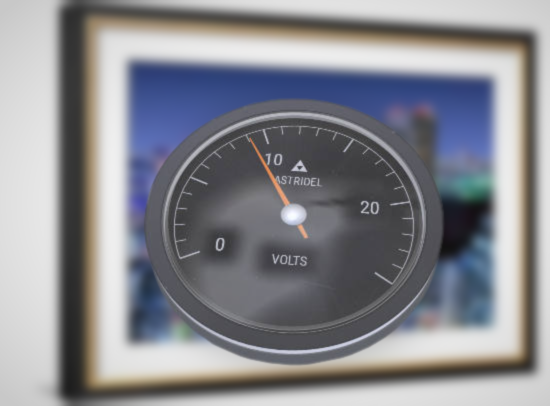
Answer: 9 V
